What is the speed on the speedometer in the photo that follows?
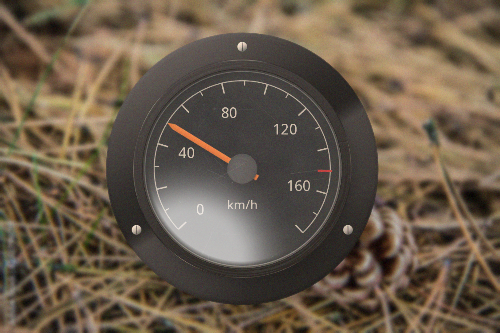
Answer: 50 km/h
